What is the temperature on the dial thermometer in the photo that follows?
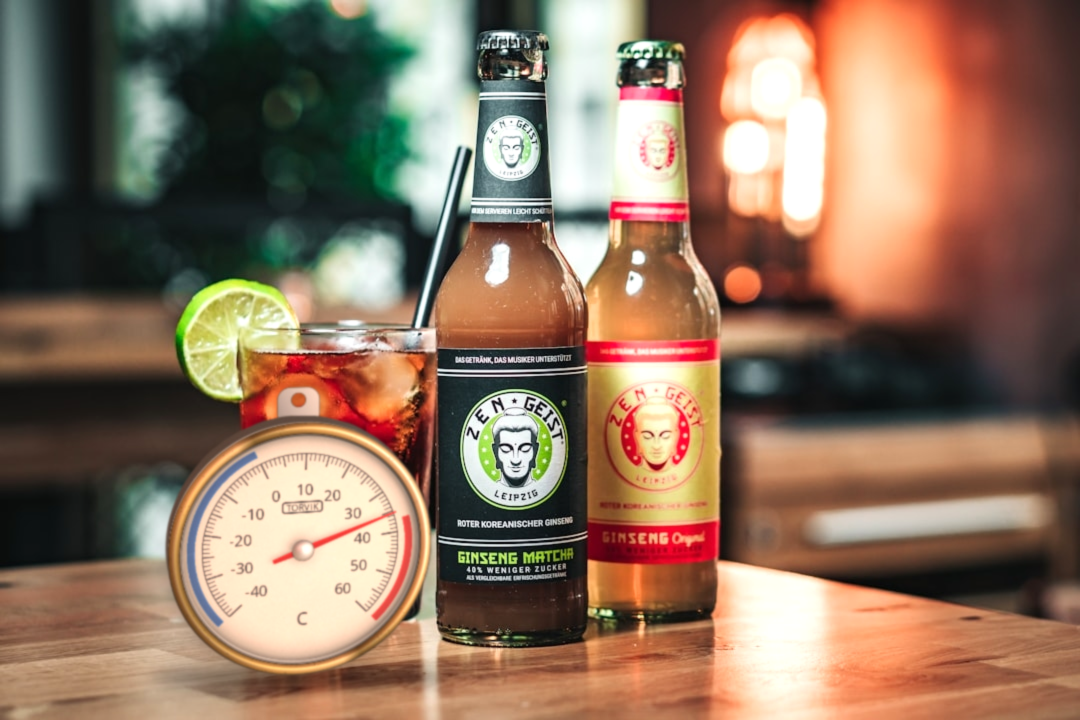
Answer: 35 °C
